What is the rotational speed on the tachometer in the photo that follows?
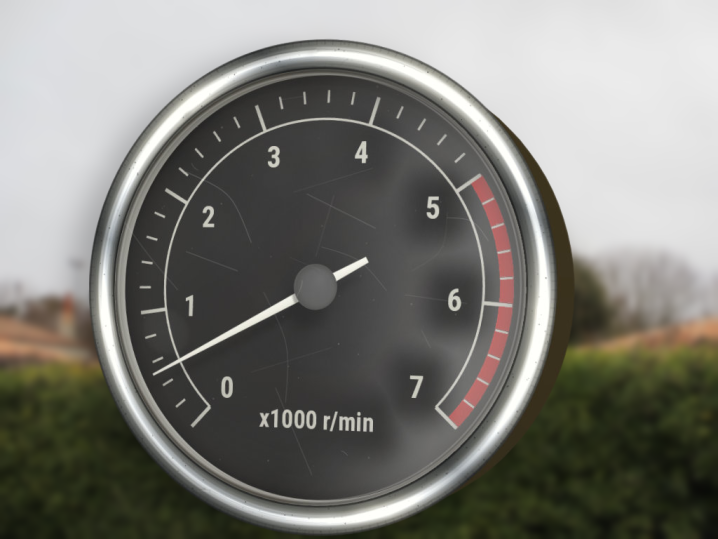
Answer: 500 rpm
